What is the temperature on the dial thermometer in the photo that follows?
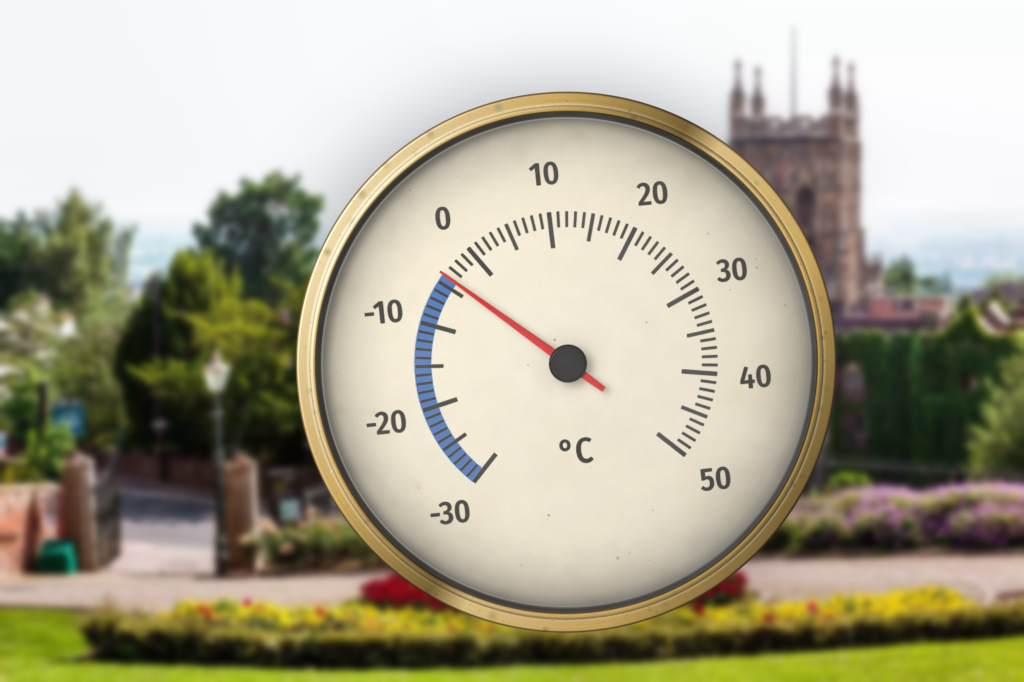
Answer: -4 °C
